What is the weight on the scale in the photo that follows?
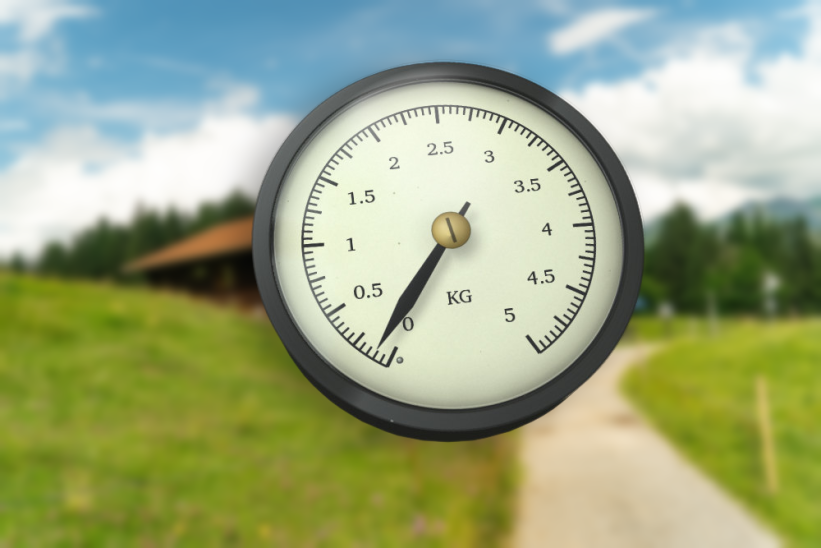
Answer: 0.1 kg
